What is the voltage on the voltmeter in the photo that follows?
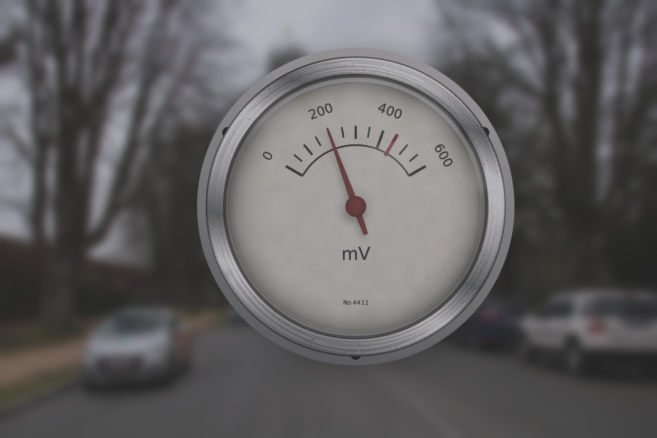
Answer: 200 mV
